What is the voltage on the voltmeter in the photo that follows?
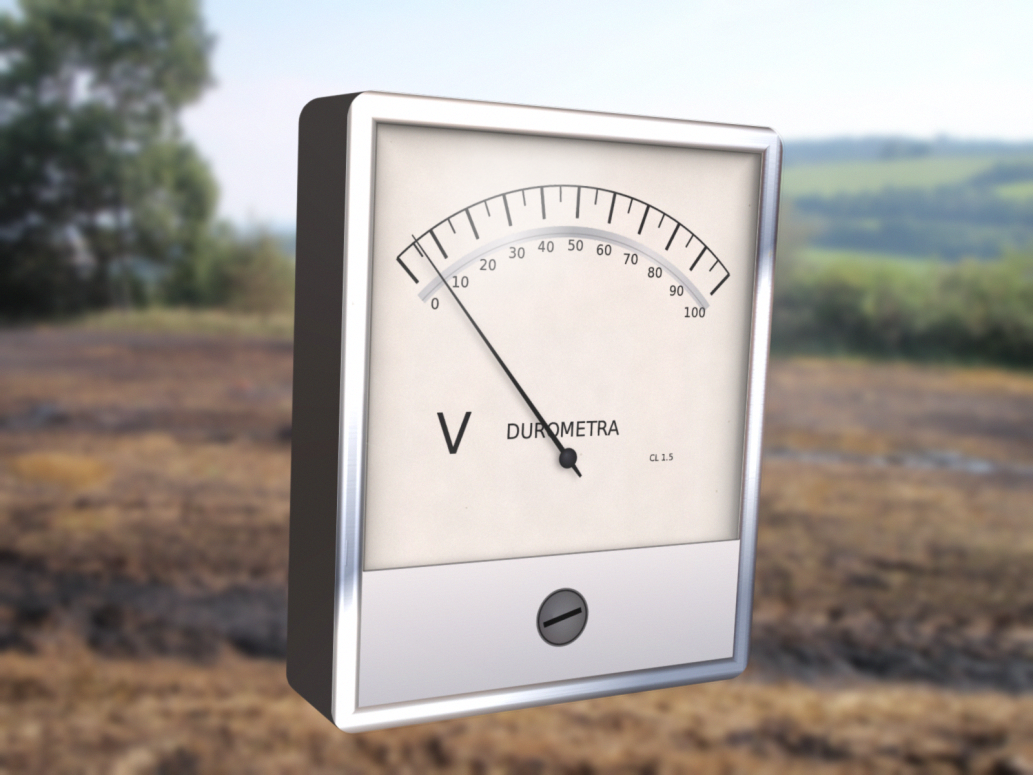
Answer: 5 V
